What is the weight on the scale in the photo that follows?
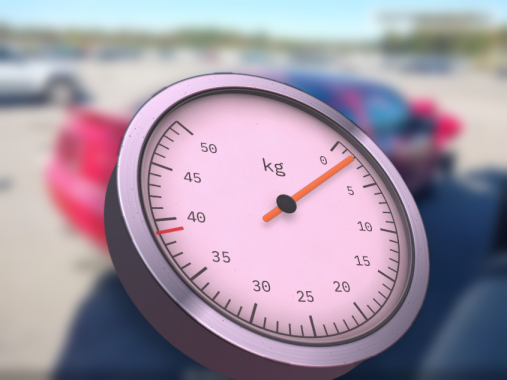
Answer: 2 kg
